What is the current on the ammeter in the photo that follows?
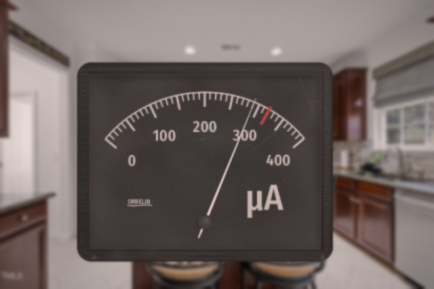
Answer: 290 µA
